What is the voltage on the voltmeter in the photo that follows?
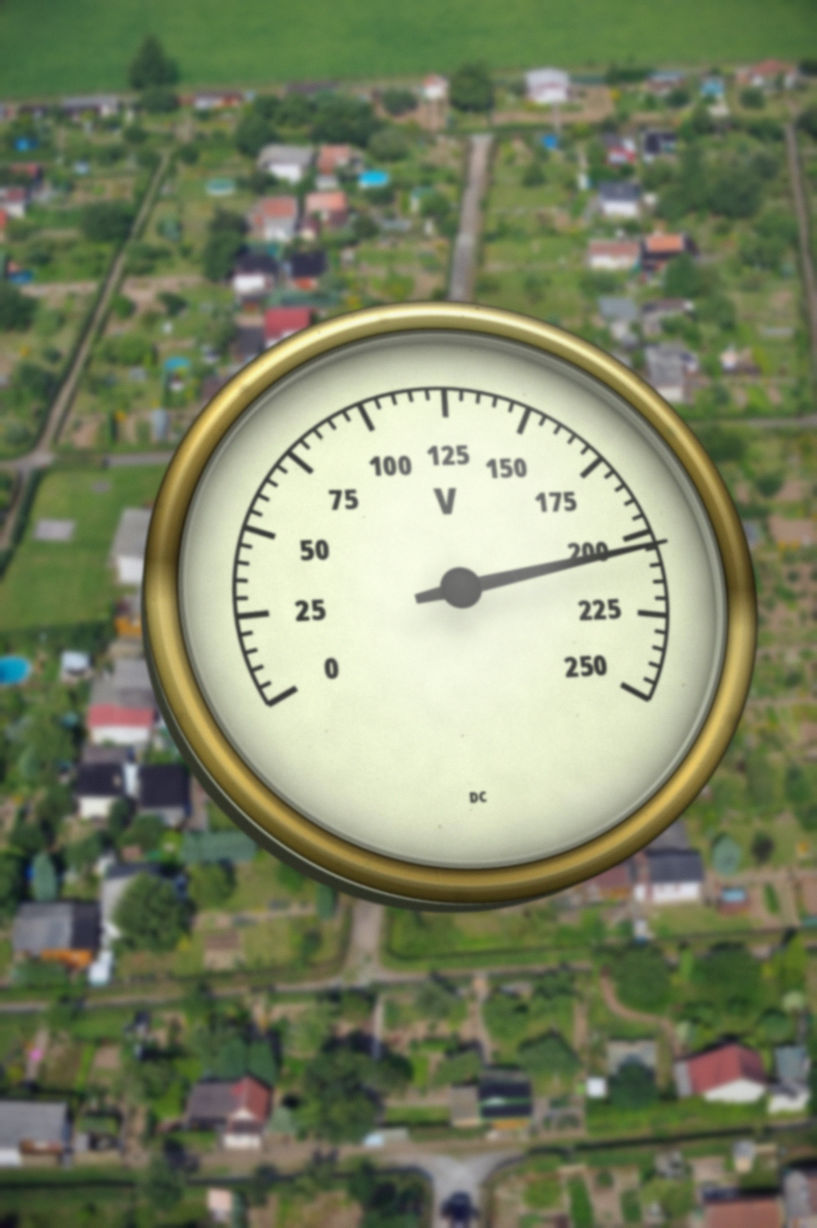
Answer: 205 V
